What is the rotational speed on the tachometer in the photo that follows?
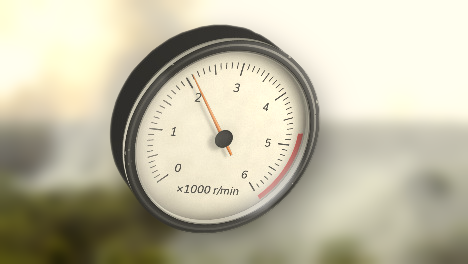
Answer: 2100 rpm
